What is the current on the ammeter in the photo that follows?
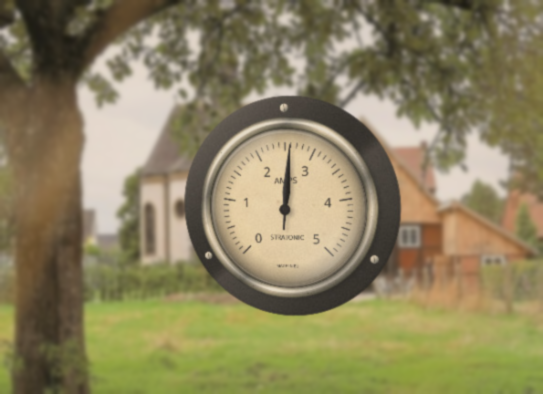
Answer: 2.6 A
